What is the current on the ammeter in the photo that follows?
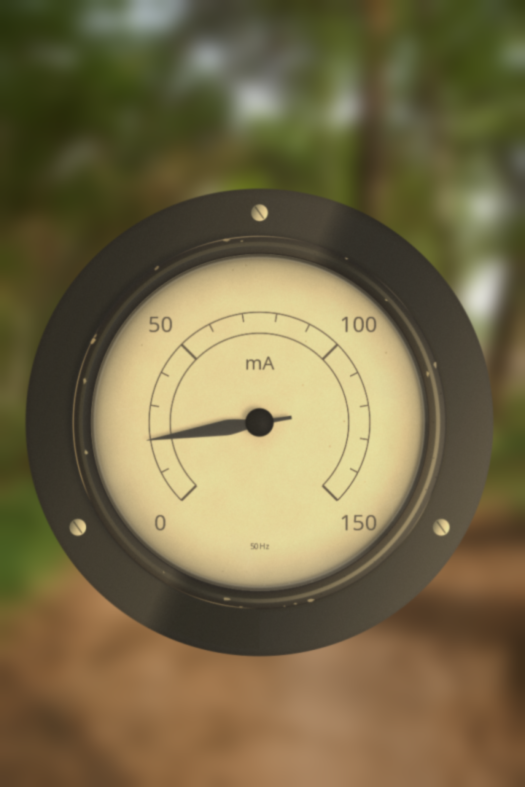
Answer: 20 mA
